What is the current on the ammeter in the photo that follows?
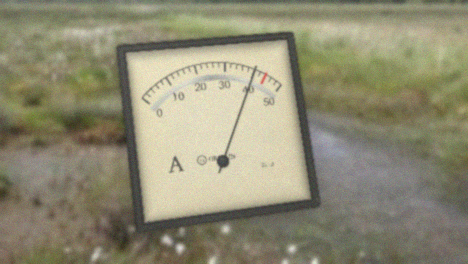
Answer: 40 A
